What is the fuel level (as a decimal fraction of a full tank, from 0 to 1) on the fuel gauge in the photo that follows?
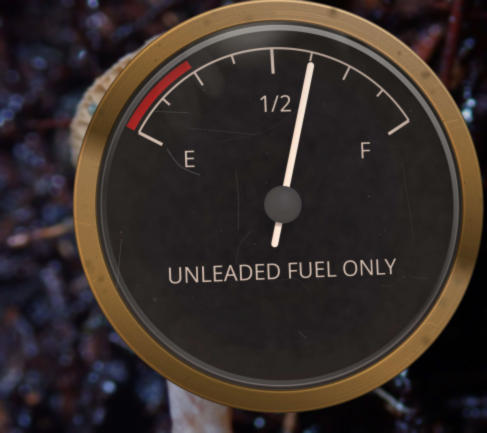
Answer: 0.625
